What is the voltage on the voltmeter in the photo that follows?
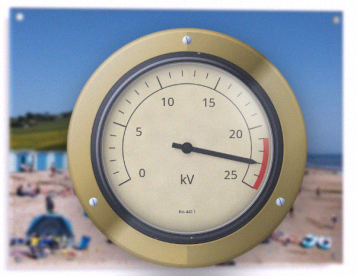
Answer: 23 kV
